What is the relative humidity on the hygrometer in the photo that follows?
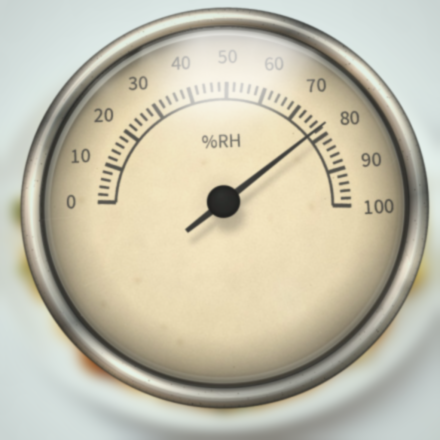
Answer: 78 %
